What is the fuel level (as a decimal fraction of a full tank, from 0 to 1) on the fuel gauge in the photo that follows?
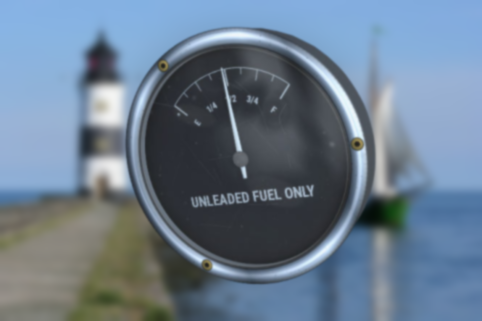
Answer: 0.5
